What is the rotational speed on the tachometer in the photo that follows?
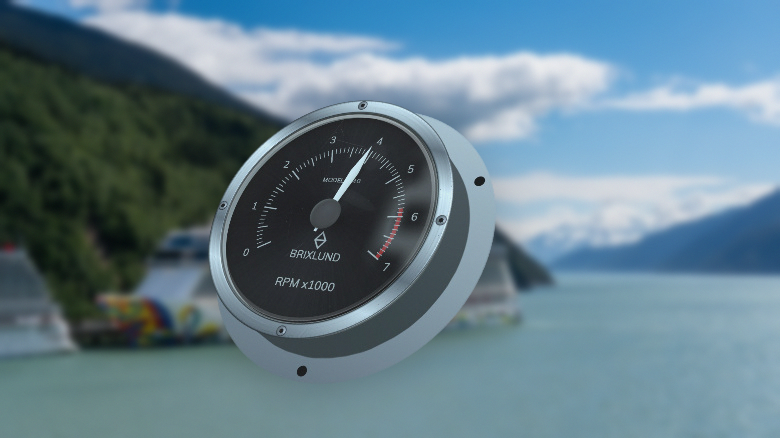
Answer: 4000 rpm
